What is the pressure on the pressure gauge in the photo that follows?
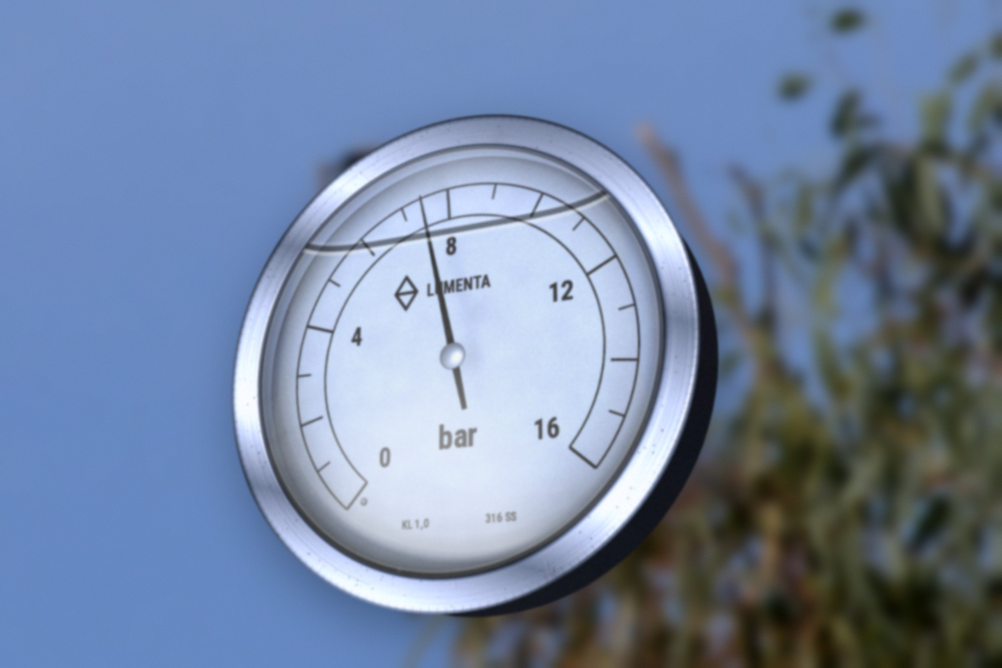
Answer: 7.5 bar
